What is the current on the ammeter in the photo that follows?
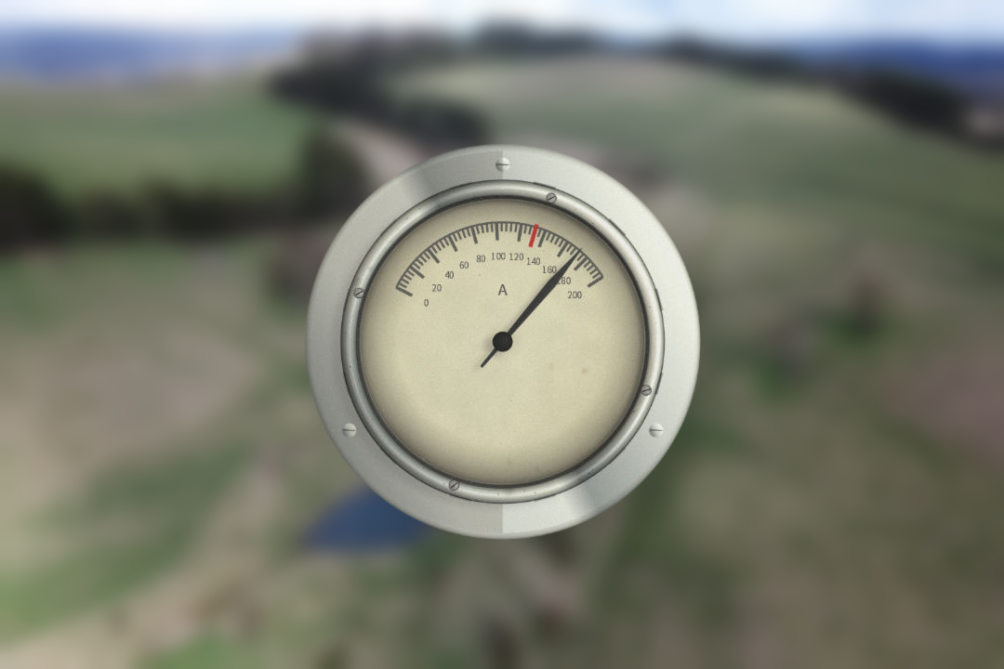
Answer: 172 A
